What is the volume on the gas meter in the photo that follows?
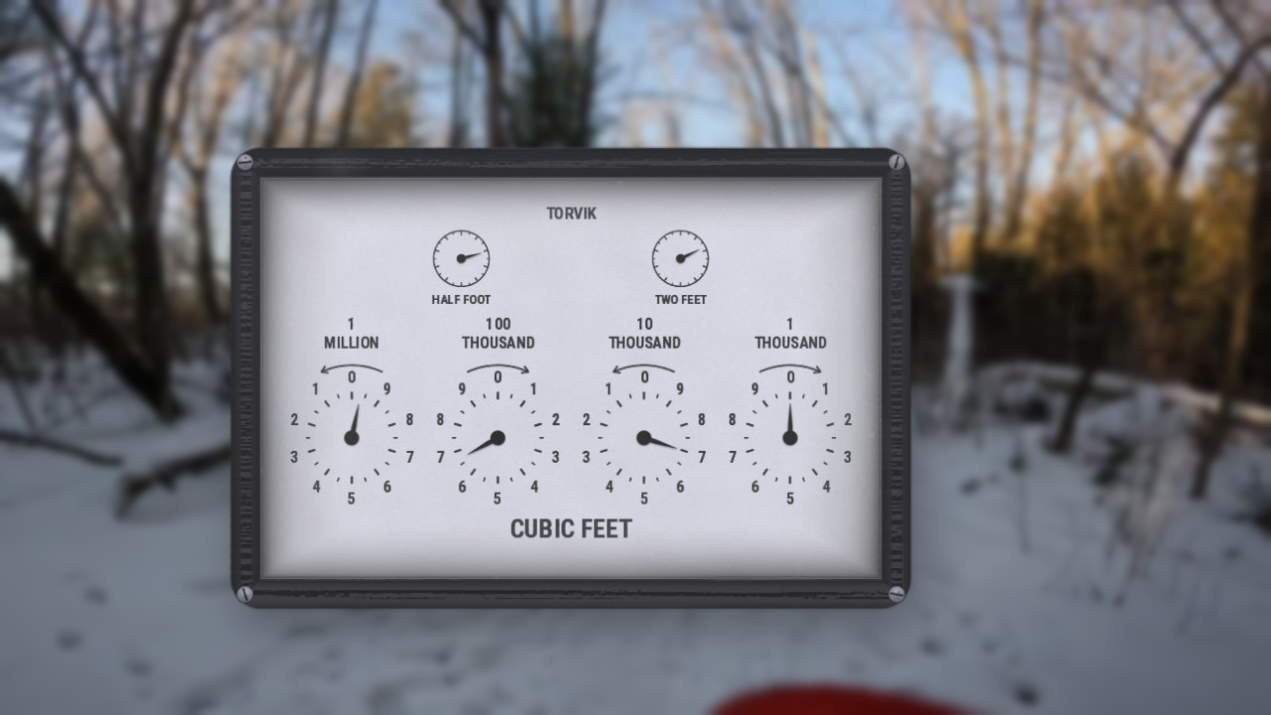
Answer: 967000 ft³
